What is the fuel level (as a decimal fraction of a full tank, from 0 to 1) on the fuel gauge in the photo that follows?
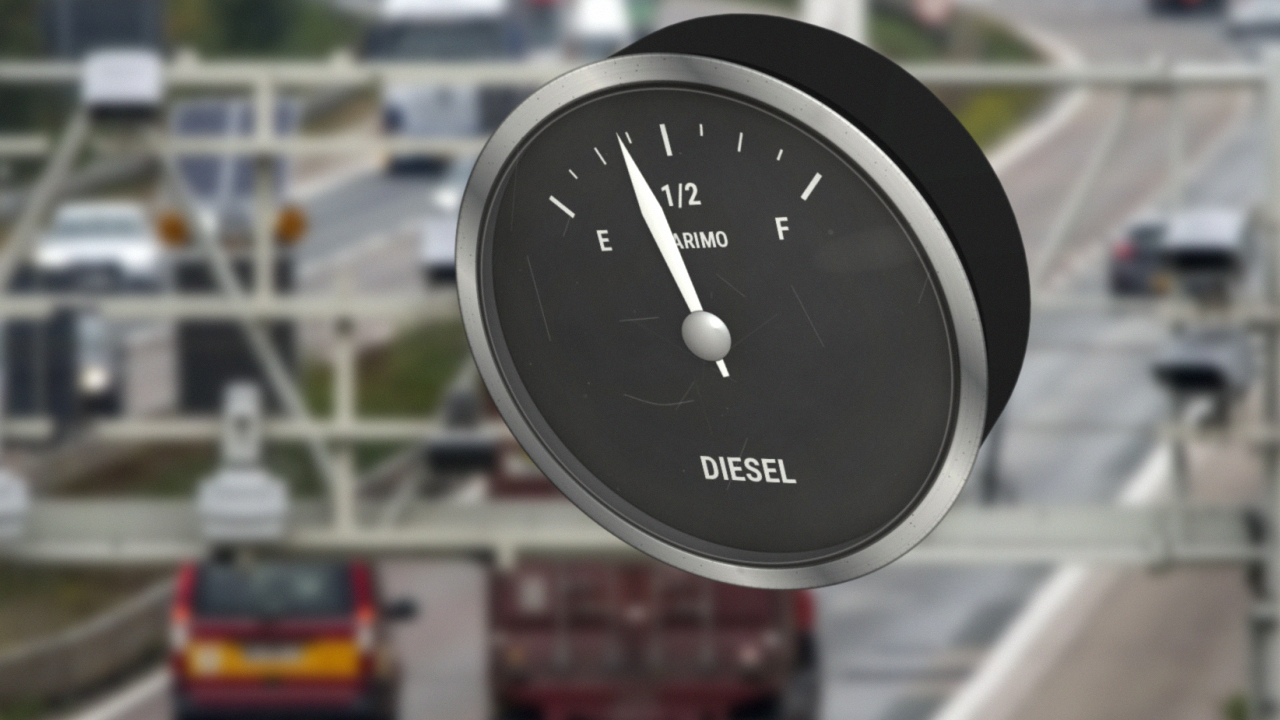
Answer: 0.375
